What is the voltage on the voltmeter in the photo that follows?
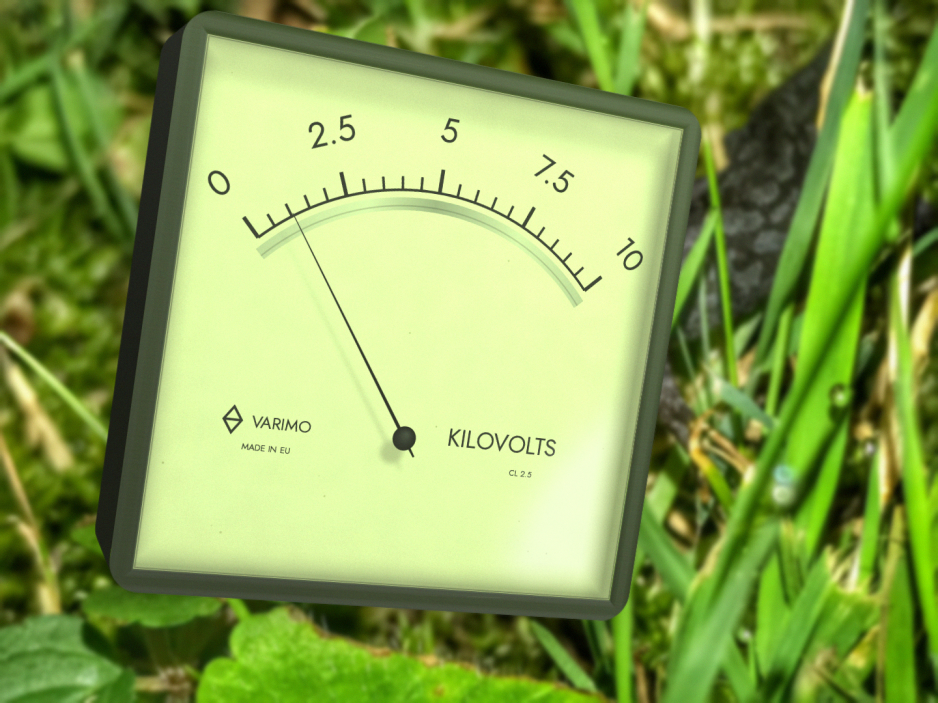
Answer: 1 kV
